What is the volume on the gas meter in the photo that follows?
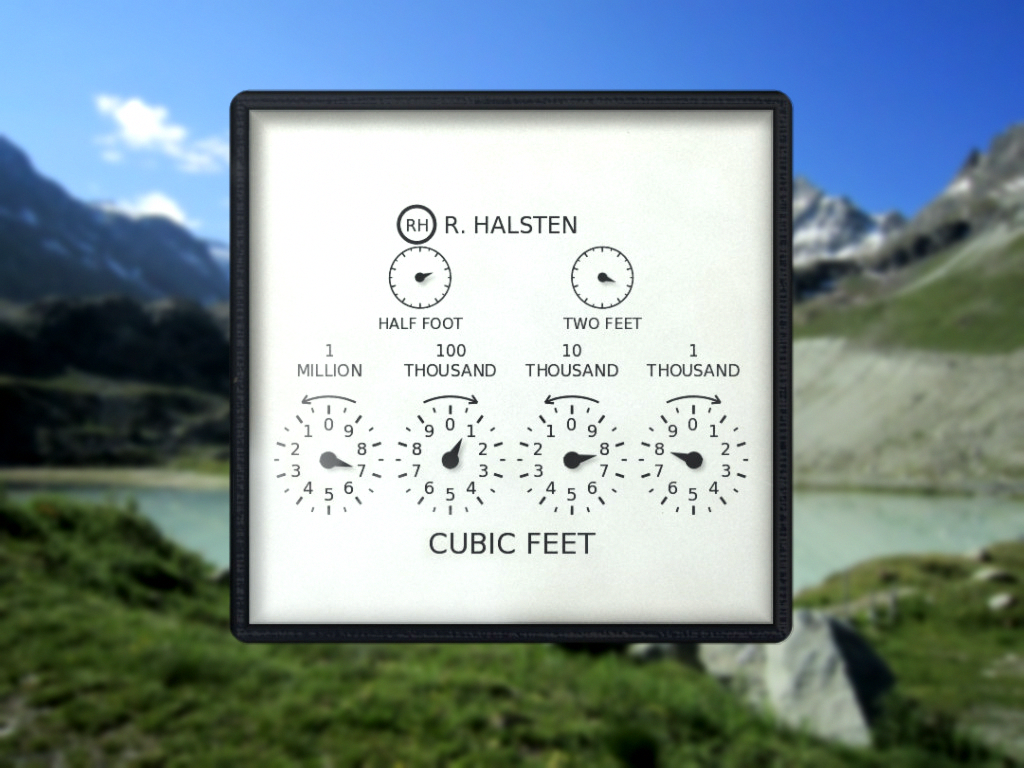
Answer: 707800 ft³
